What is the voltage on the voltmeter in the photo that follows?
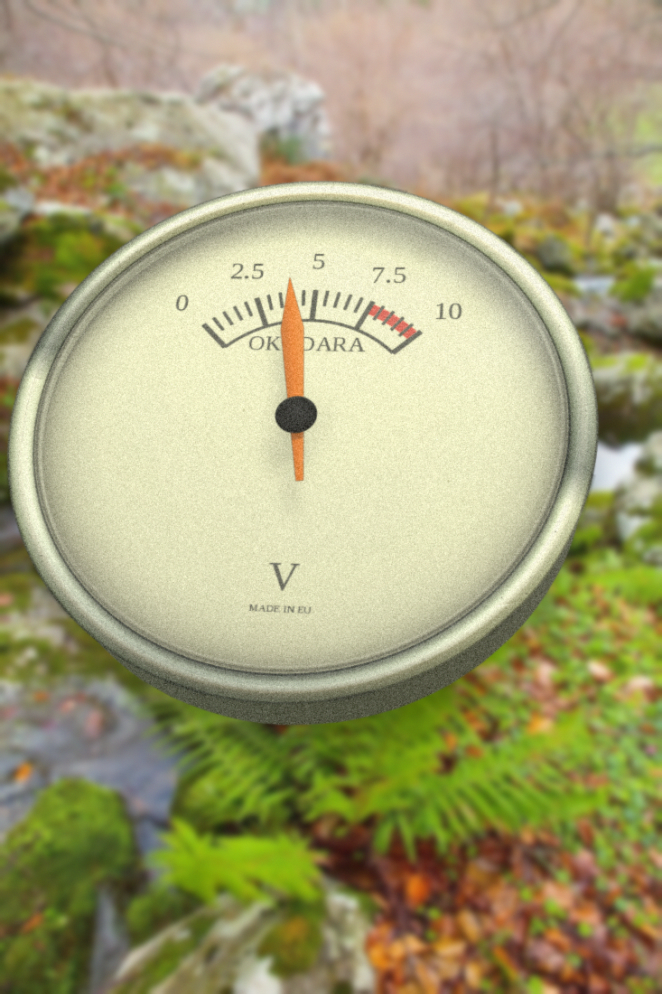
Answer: 4 V
